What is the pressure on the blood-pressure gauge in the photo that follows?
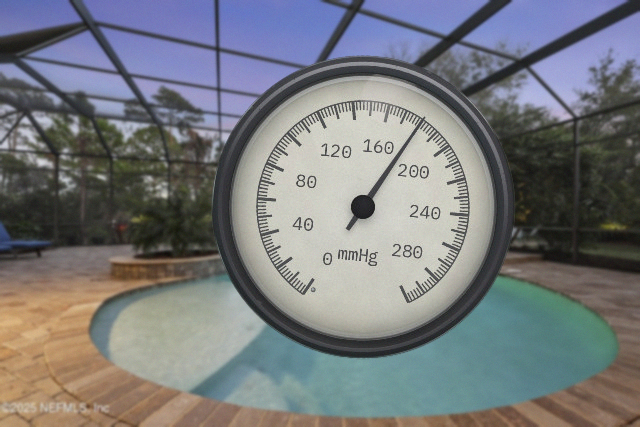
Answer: 180 mmHg
